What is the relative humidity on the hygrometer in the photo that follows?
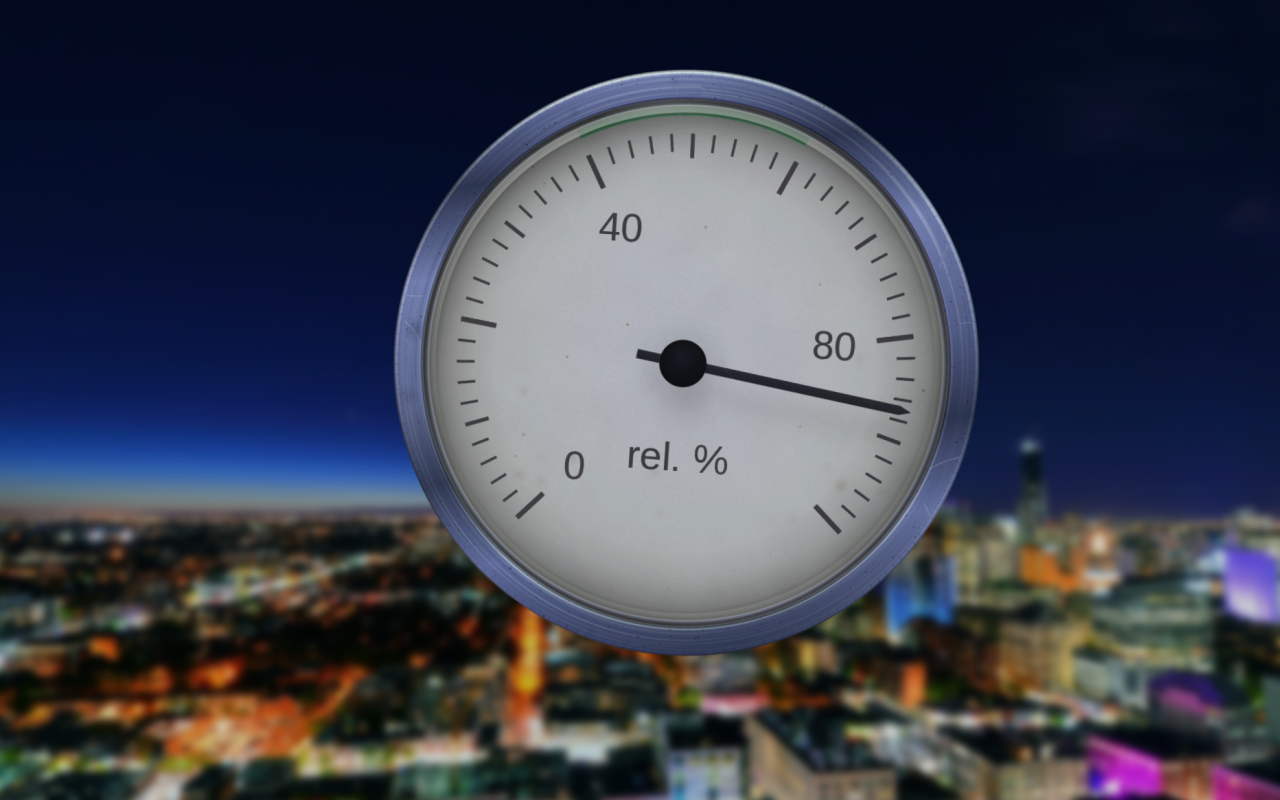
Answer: 87 %
